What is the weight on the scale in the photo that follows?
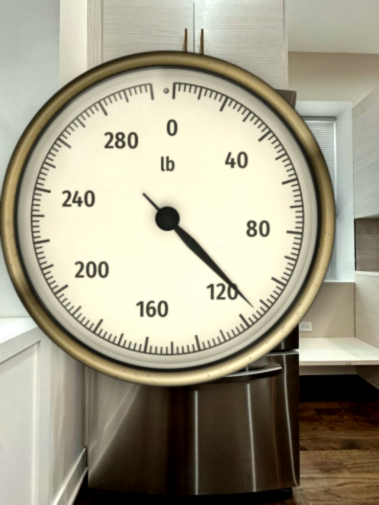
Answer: 114 lb
